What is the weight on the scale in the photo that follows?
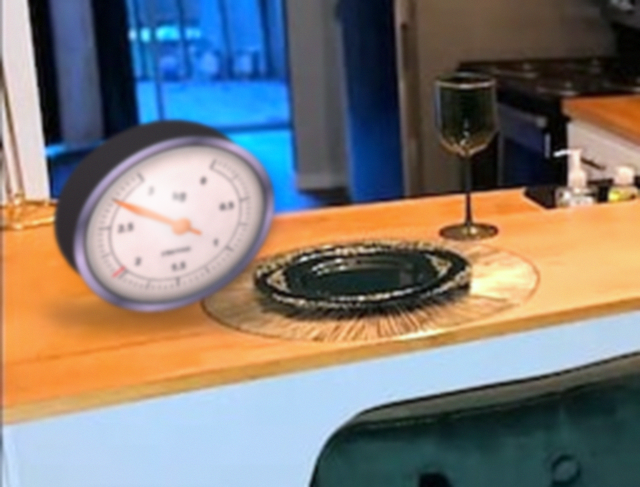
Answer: 2.75 kg
